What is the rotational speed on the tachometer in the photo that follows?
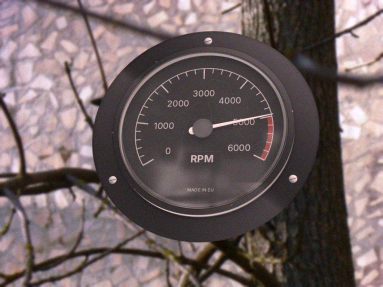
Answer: 5000 rpm
